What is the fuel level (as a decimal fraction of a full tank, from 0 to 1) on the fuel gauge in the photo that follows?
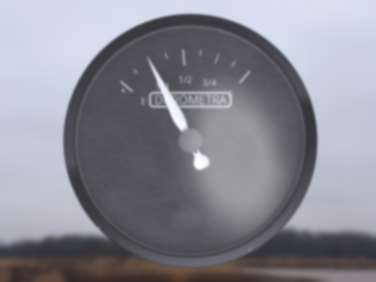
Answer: 0.25
